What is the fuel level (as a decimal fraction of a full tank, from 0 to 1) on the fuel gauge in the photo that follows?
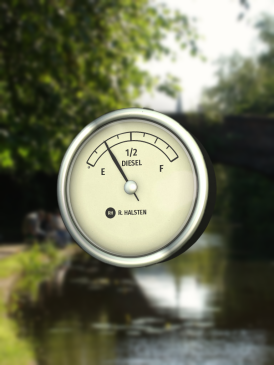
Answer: 0.25
